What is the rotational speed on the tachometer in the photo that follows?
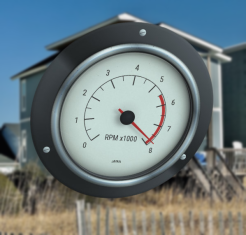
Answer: 7750 rpm
